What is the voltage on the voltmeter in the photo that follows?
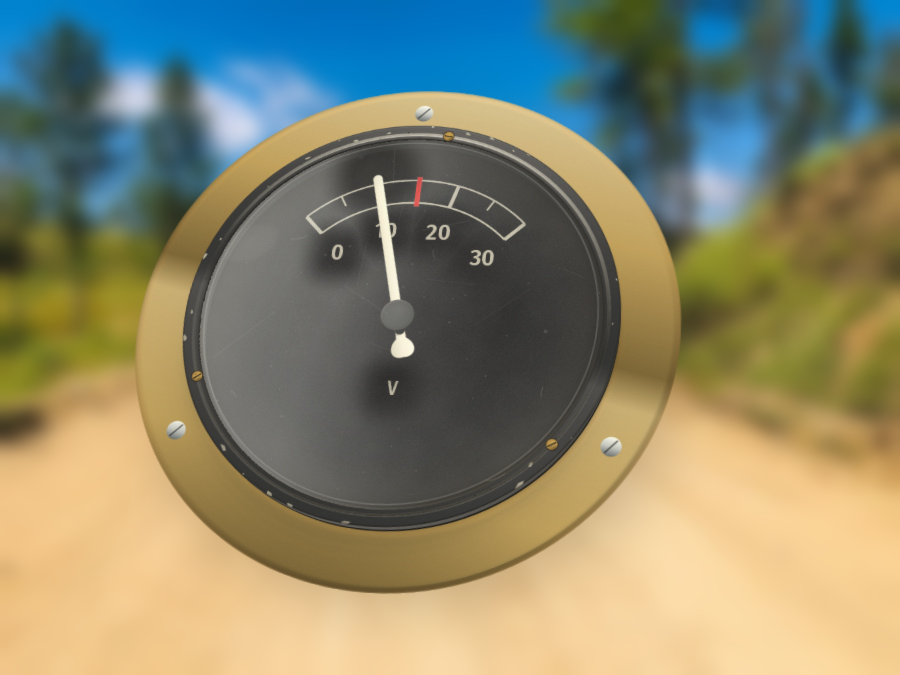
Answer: 10 V
